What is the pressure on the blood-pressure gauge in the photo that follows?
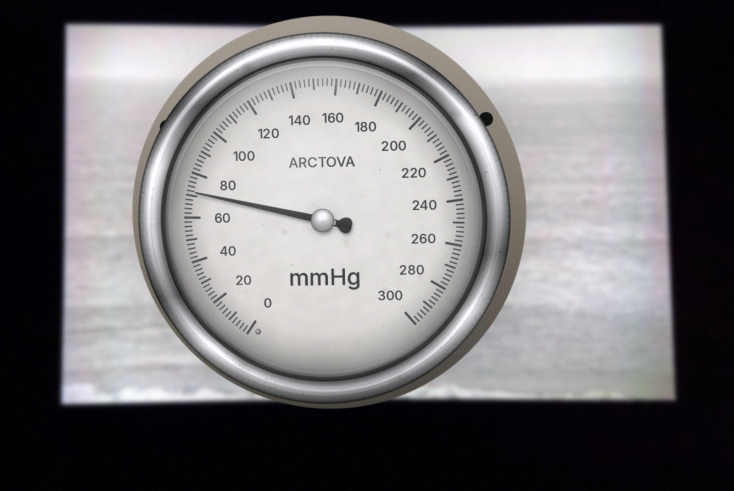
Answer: 72 mmHg
